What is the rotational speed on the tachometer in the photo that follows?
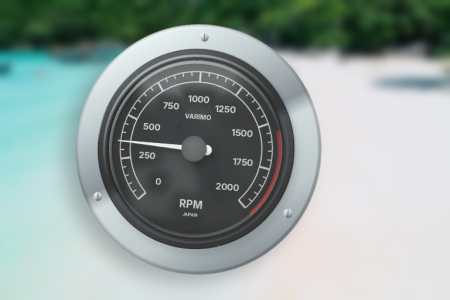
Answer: 350 rpm
